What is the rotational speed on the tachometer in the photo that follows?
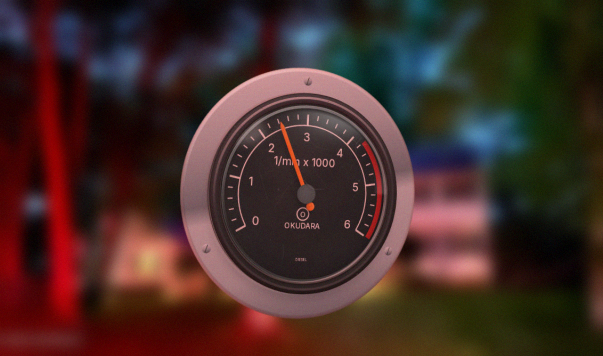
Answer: 2400 rpm
